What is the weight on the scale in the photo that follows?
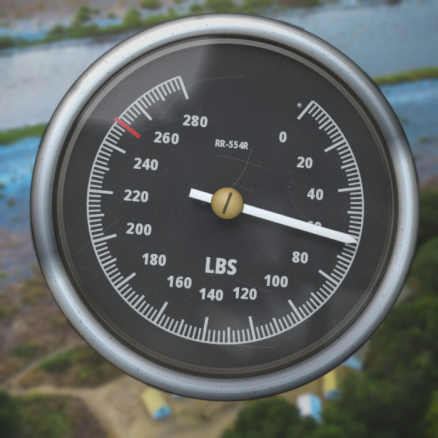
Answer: 62 lb
